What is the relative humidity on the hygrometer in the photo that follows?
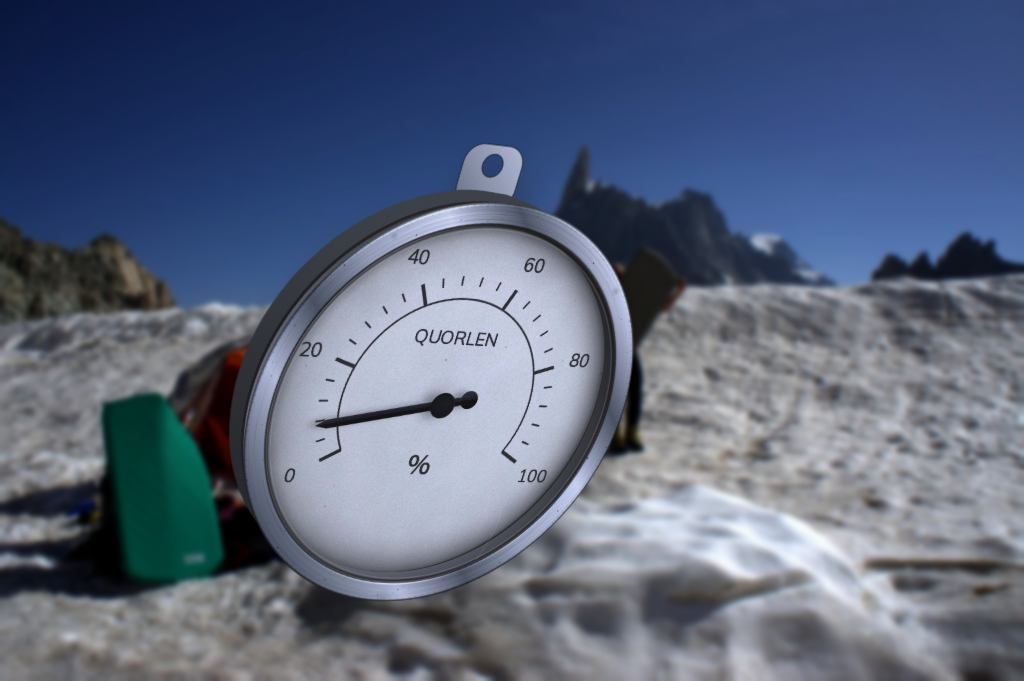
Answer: 8 %
